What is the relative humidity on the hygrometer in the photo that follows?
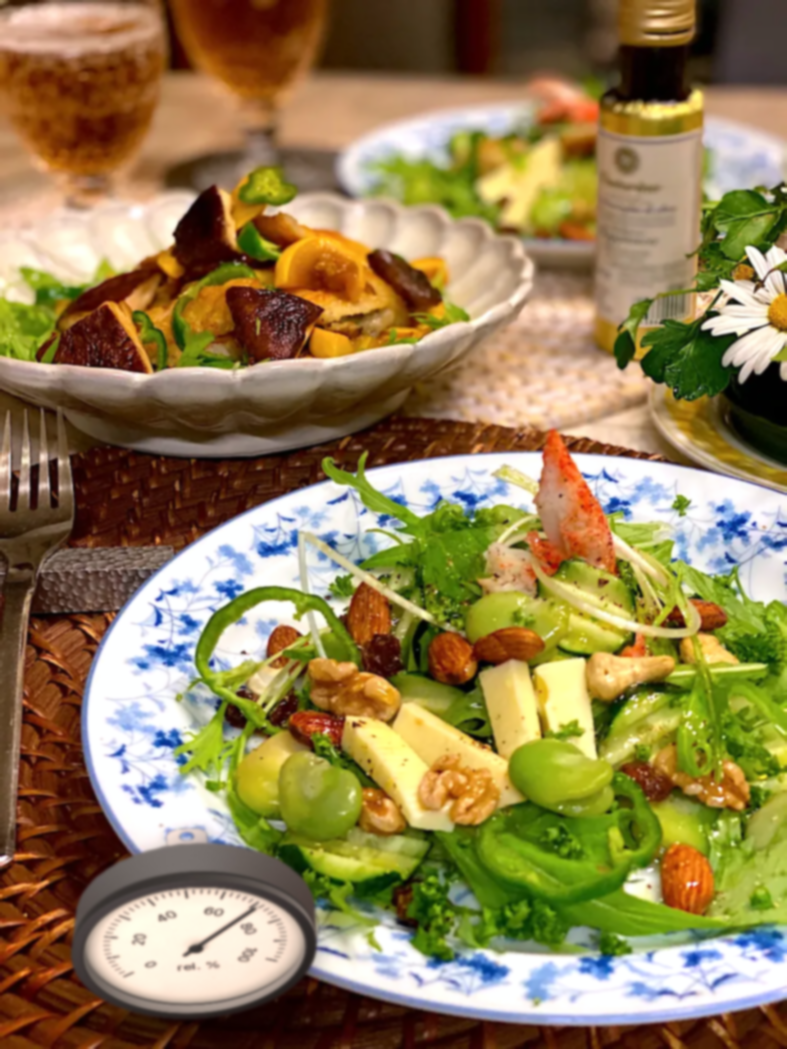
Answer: 70 %
